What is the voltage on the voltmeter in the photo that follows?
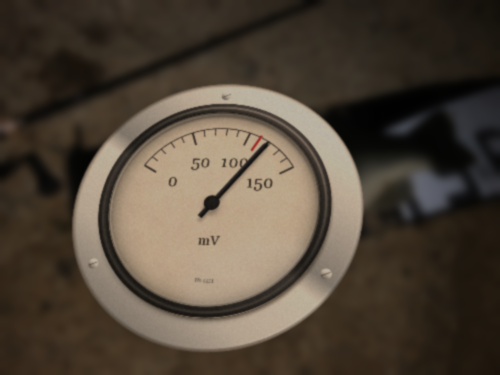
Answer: 120 mV
